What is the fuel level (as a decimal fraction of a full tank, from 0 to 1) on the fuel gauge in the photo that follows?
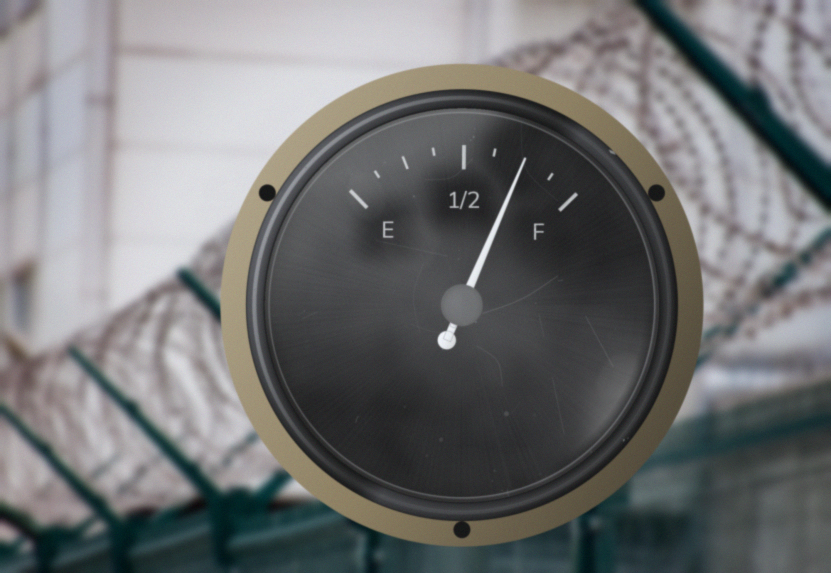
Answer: 0.75
